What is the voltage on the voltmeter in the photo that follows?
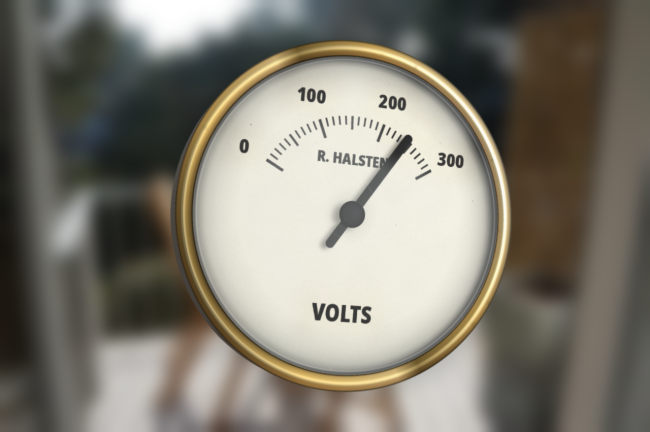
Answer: 240 V
